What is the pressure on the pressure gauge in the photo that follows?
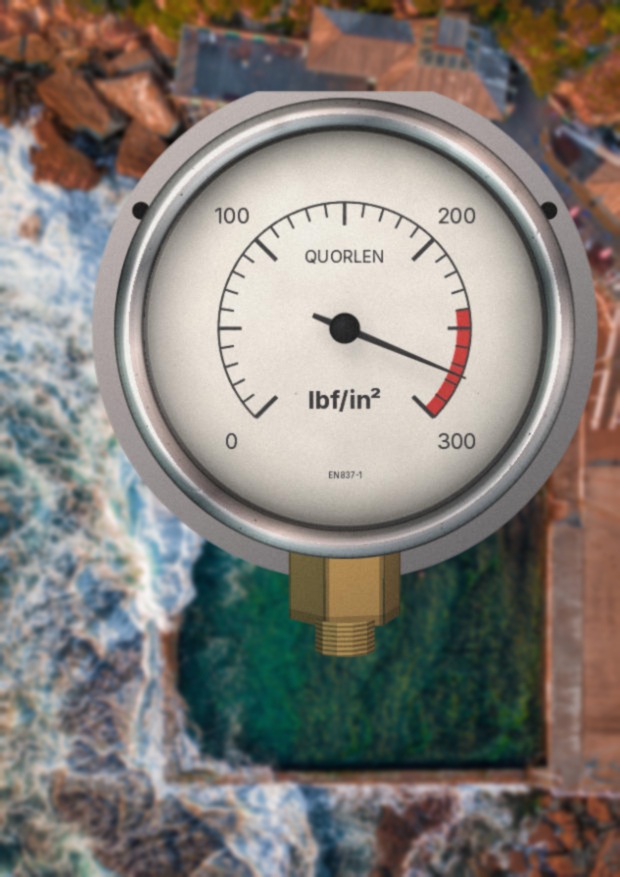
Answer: 275 psi
